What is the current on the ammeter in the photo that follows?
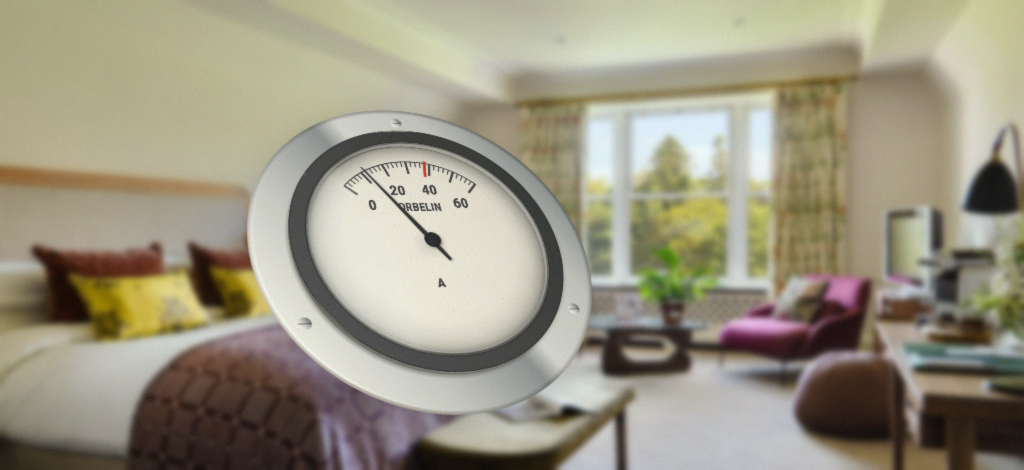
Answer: 10 A
